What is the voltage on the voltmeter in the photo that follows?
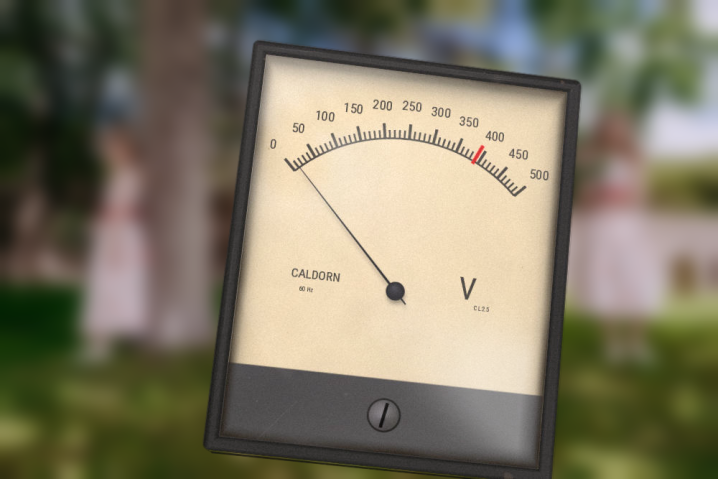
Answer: 10 V
